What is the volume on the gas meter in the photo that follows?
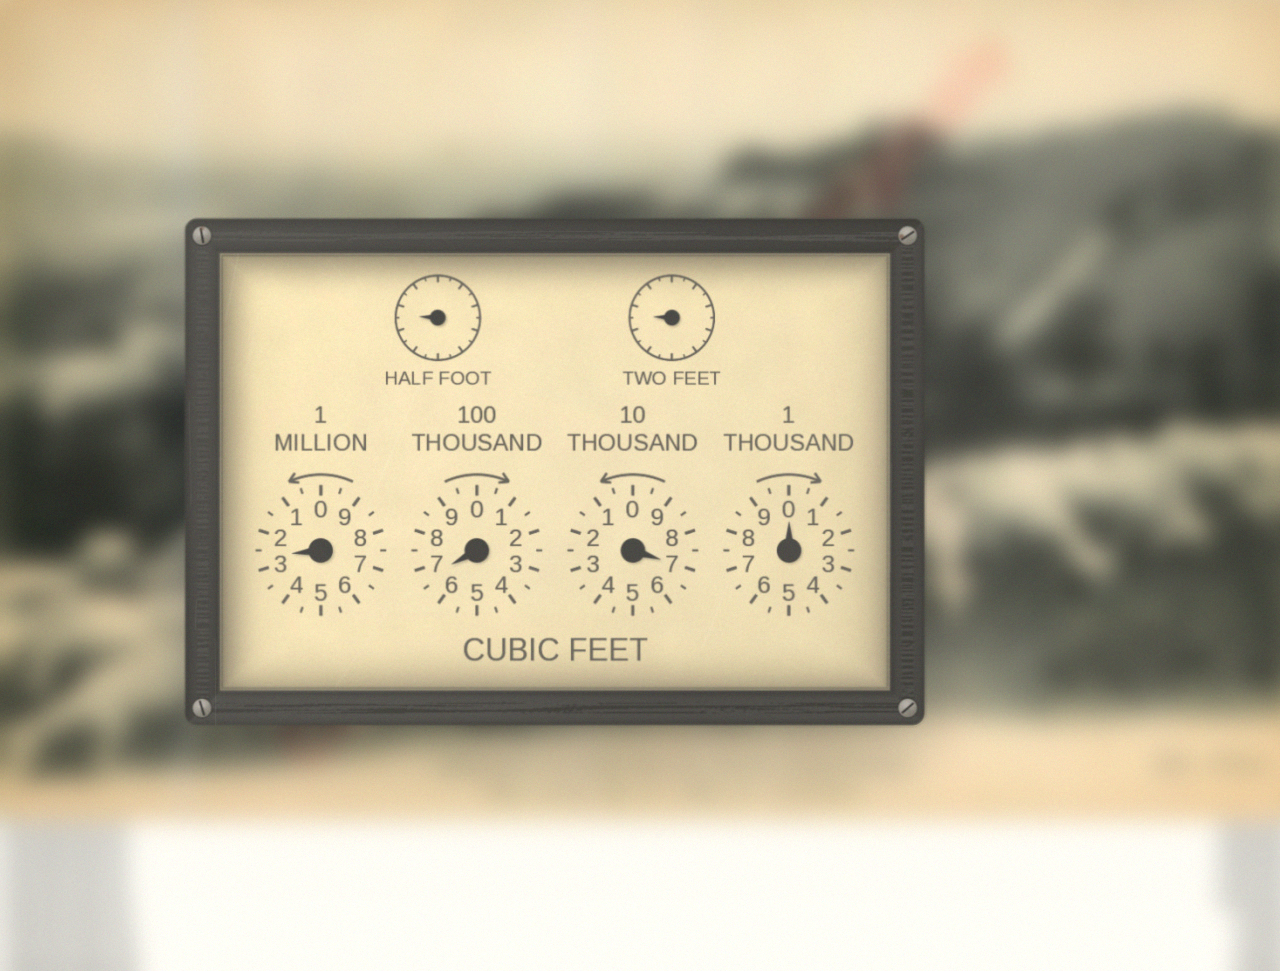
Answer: 267000 ft³
